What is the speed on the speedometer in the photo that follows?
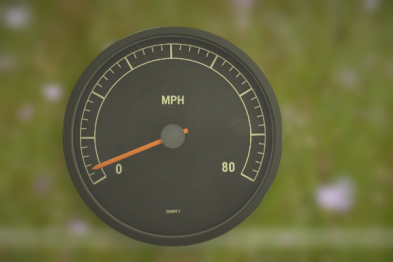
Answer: 3 mph
